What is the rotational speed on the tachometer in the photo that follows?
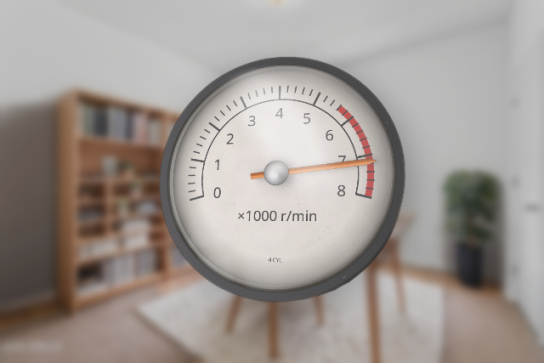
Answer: 7200 rpm
